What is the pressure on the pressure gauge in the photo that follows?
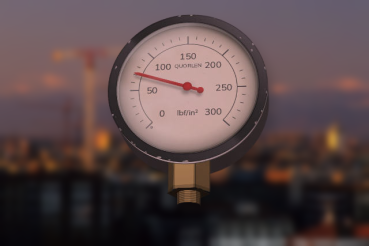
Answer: 70 psi
